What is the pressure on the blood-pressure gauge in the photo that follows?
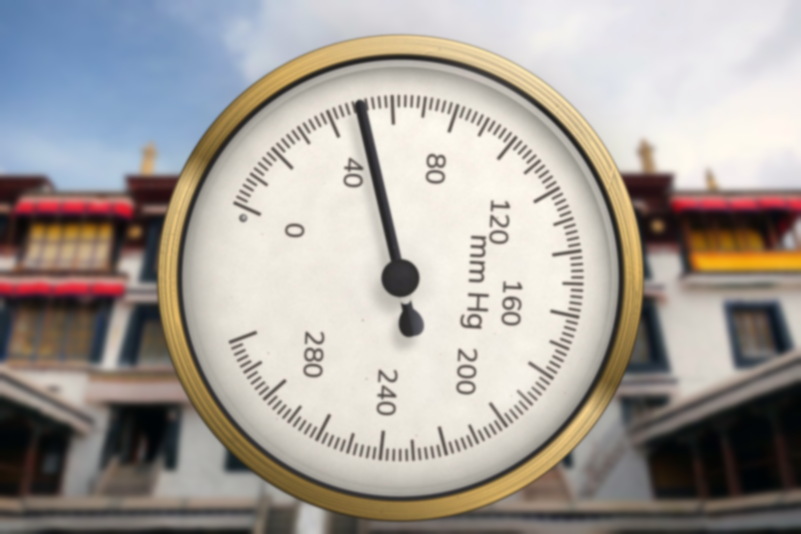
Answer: 50 mmHg
